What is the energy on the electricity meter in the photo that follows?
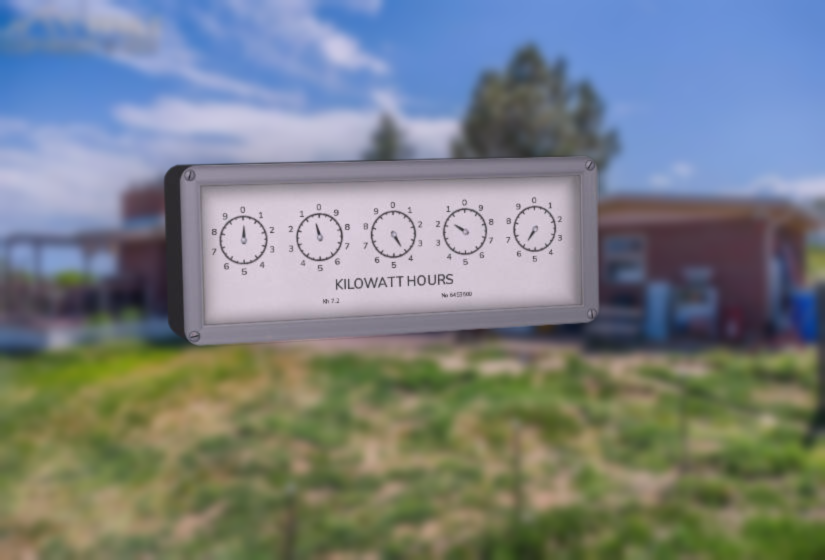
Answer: 416 kWh
